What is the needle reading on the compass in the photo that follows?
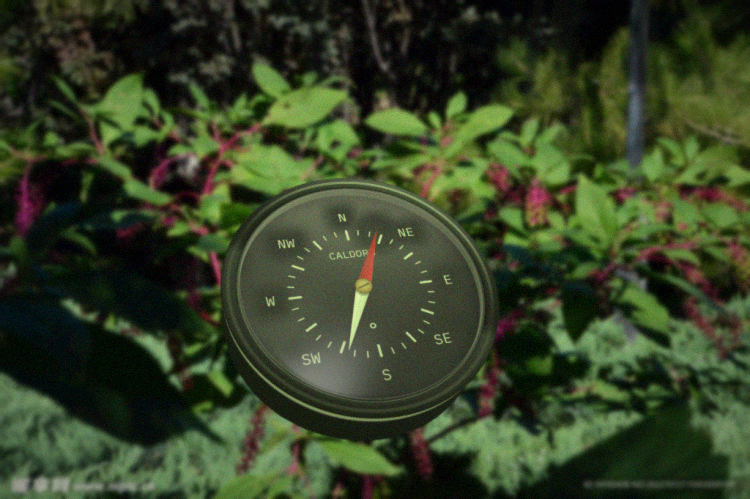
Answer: 25 °
